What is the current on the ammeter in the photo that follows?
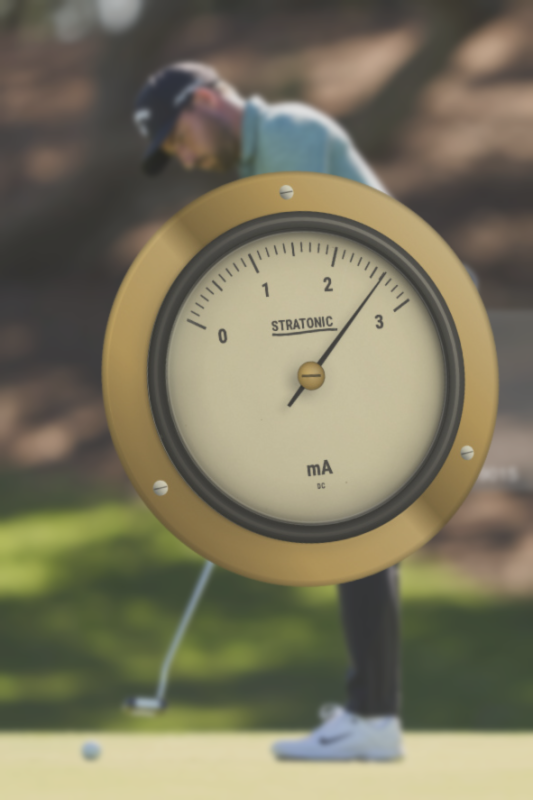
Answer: 2.6 mA
